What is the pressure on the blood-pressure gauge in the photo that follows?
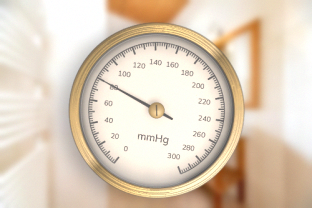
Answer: 80 mmHg
